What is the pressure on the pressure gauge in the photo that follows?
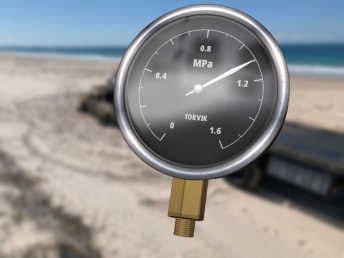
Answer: 1.1 MPa
